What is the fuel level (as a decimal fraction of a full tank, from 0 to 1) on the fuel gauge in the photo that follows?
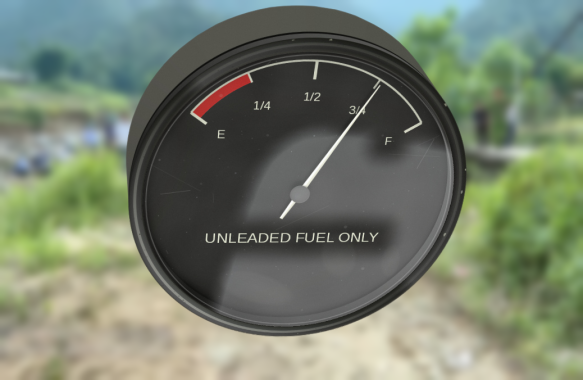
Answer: 0.75
